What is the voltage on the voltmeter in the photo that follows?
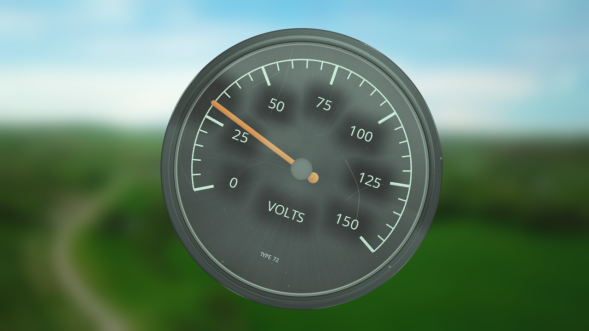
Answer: 30 V
